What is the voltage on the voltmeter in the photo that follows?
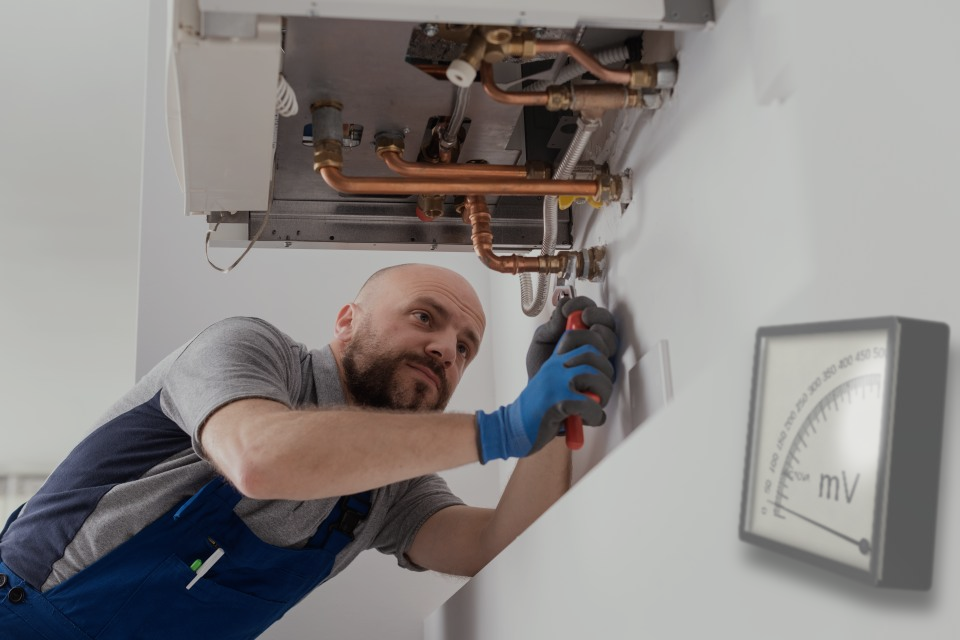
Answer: 25 mV
